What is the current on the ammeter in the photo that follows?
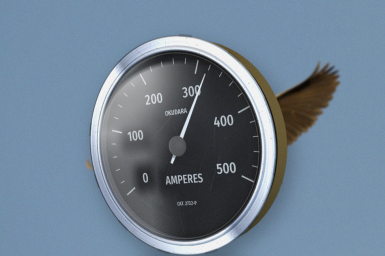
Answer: 320 A
